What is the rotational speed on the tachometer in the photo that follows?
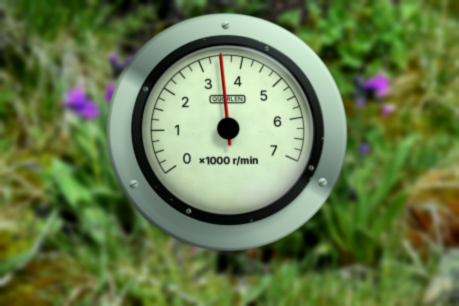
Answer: 3500 rpm
